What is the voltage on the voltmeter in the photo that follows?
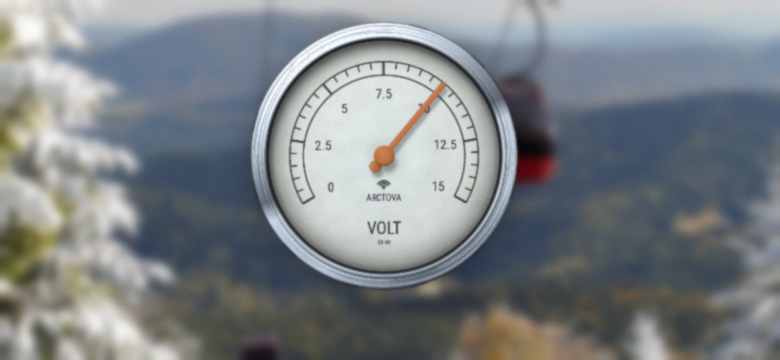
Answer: 10 V
